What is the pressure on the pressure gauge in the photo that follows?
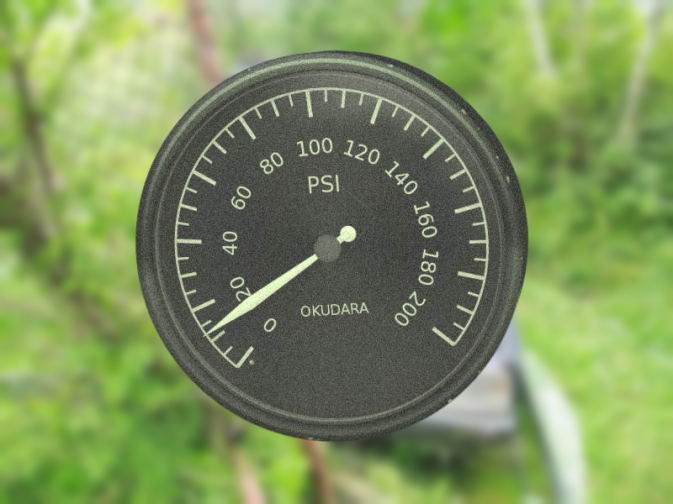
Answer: 12.5 psi
